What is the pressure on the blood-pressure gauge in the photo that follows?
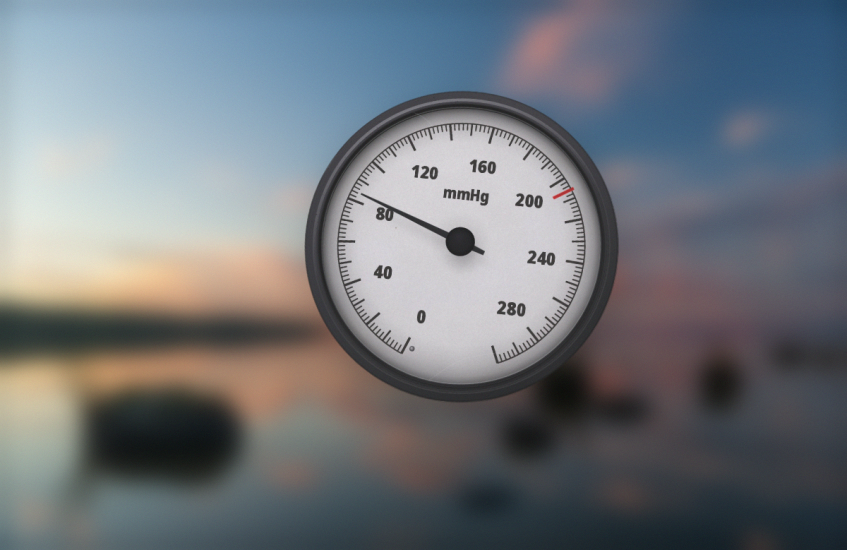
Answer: 84 mmHg
